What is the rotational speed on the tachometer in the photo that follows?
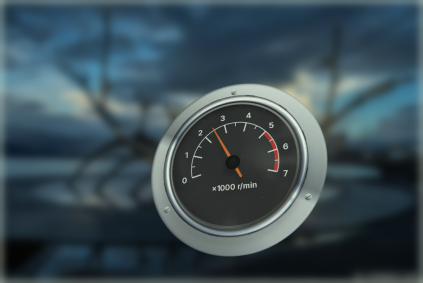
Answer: 2500 rpm
